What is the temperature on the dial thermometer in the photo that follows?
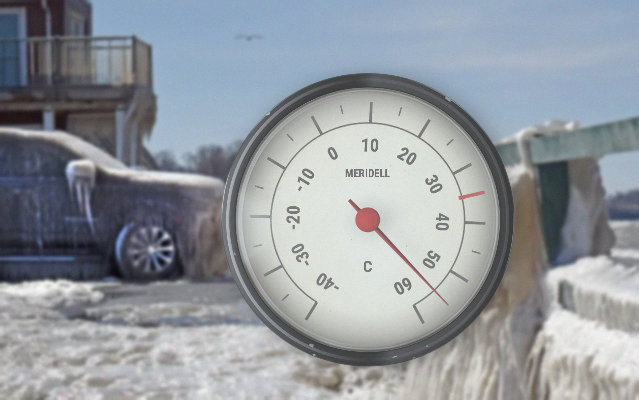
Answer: 55 °C
